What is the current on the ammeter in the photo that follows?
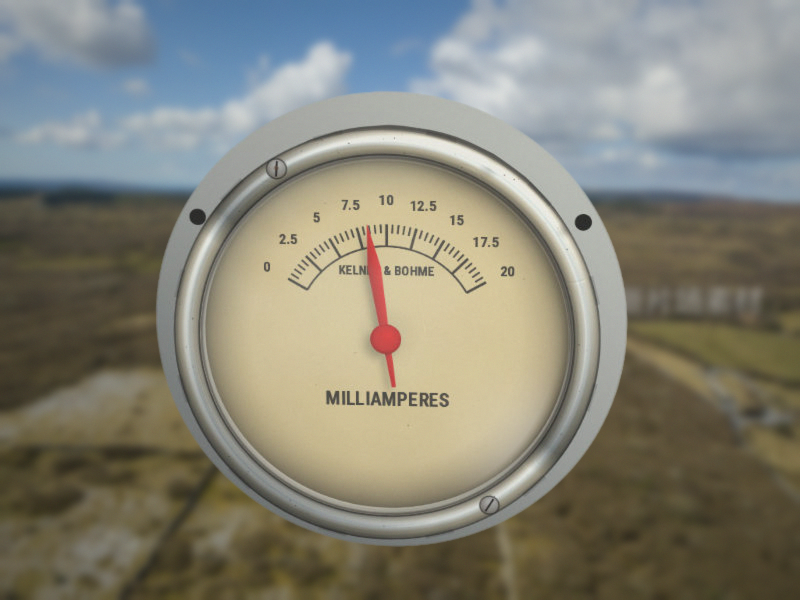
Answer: 8.5 mA
